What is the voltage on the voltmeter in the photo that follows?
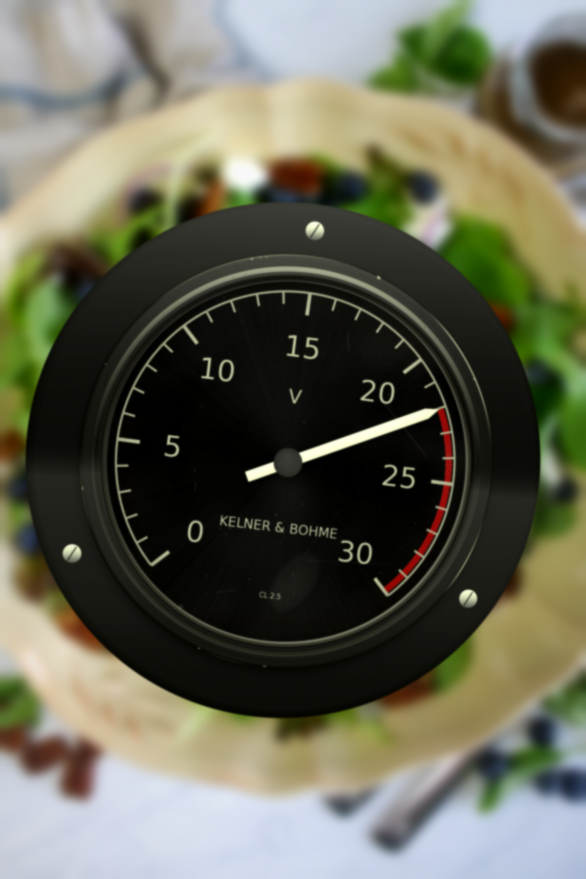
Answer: 22 V
